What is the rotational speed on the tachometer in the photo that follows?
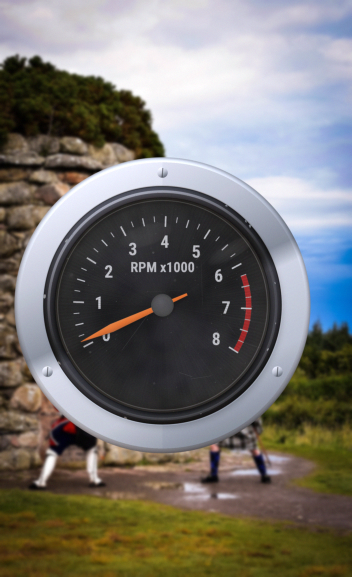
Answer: 125 rpm
